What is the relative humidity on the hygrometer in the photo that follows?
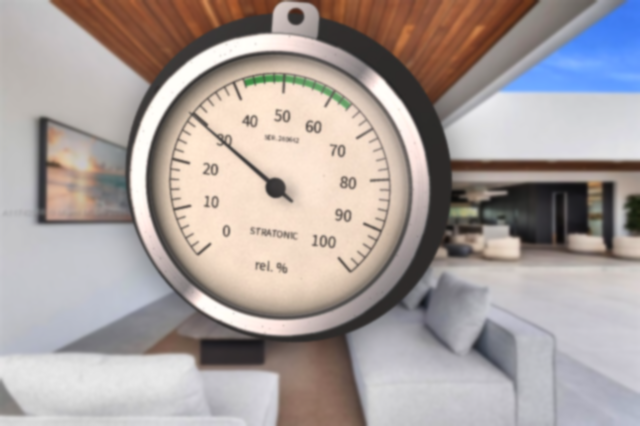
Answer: 30 %
